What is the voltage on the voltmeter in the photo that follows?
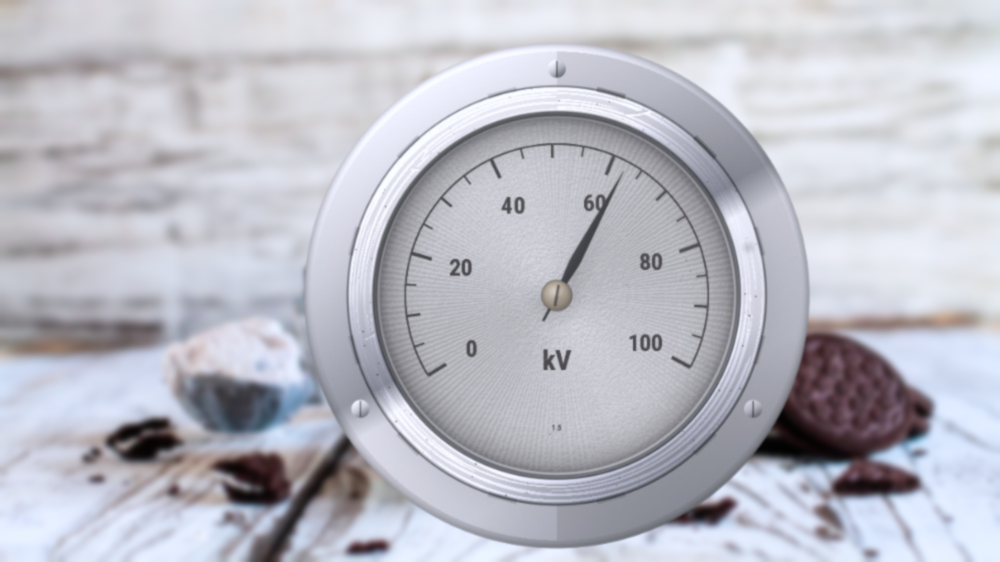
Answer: 62.5 kV
